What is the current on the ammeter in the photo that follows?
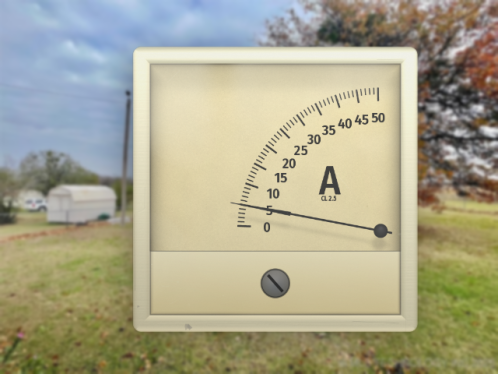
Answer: 5 A
